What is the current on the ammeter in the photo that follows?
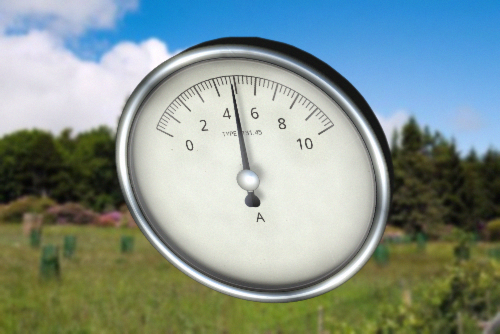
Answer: 5 A
